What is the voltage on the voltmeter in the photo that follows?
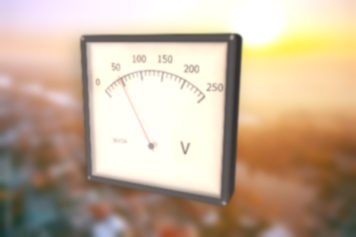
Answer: 50 V
